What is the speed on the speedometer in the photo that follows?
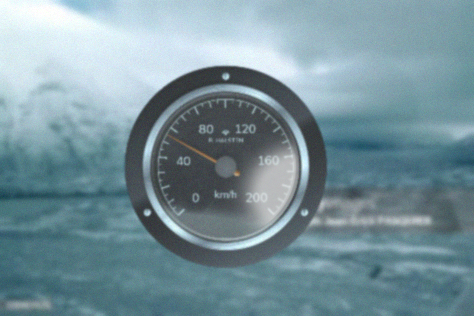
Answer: 55 km/h
